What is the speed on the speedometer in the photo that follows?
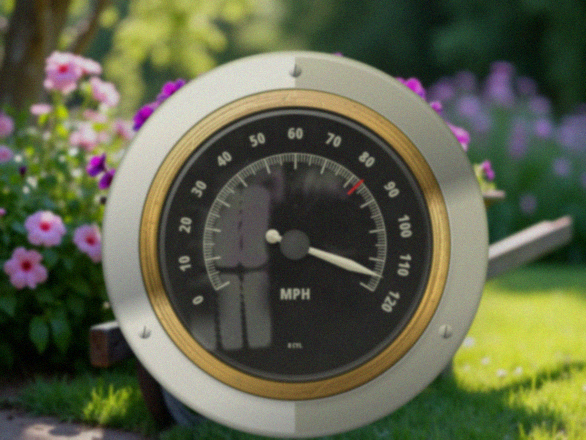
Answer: 115 mph
